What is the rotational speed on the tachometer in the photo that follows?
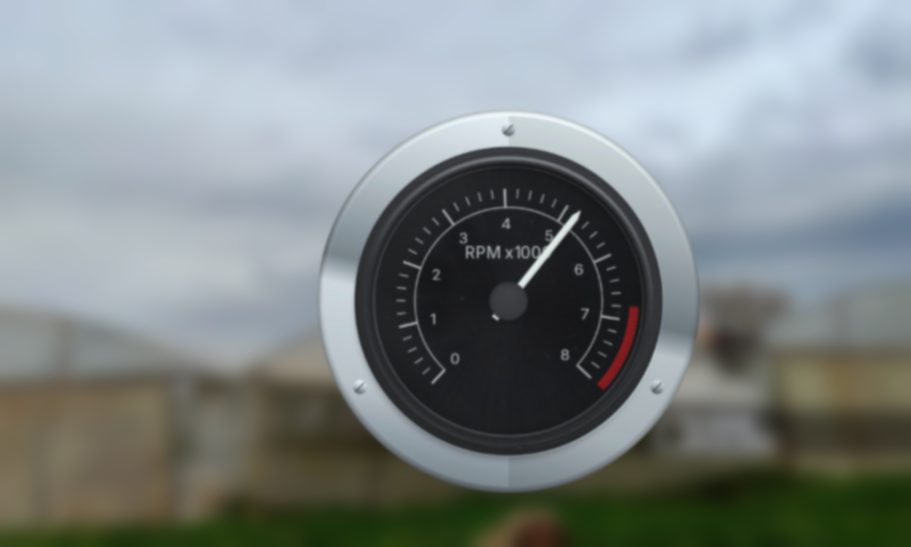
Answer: 5200 rpm
